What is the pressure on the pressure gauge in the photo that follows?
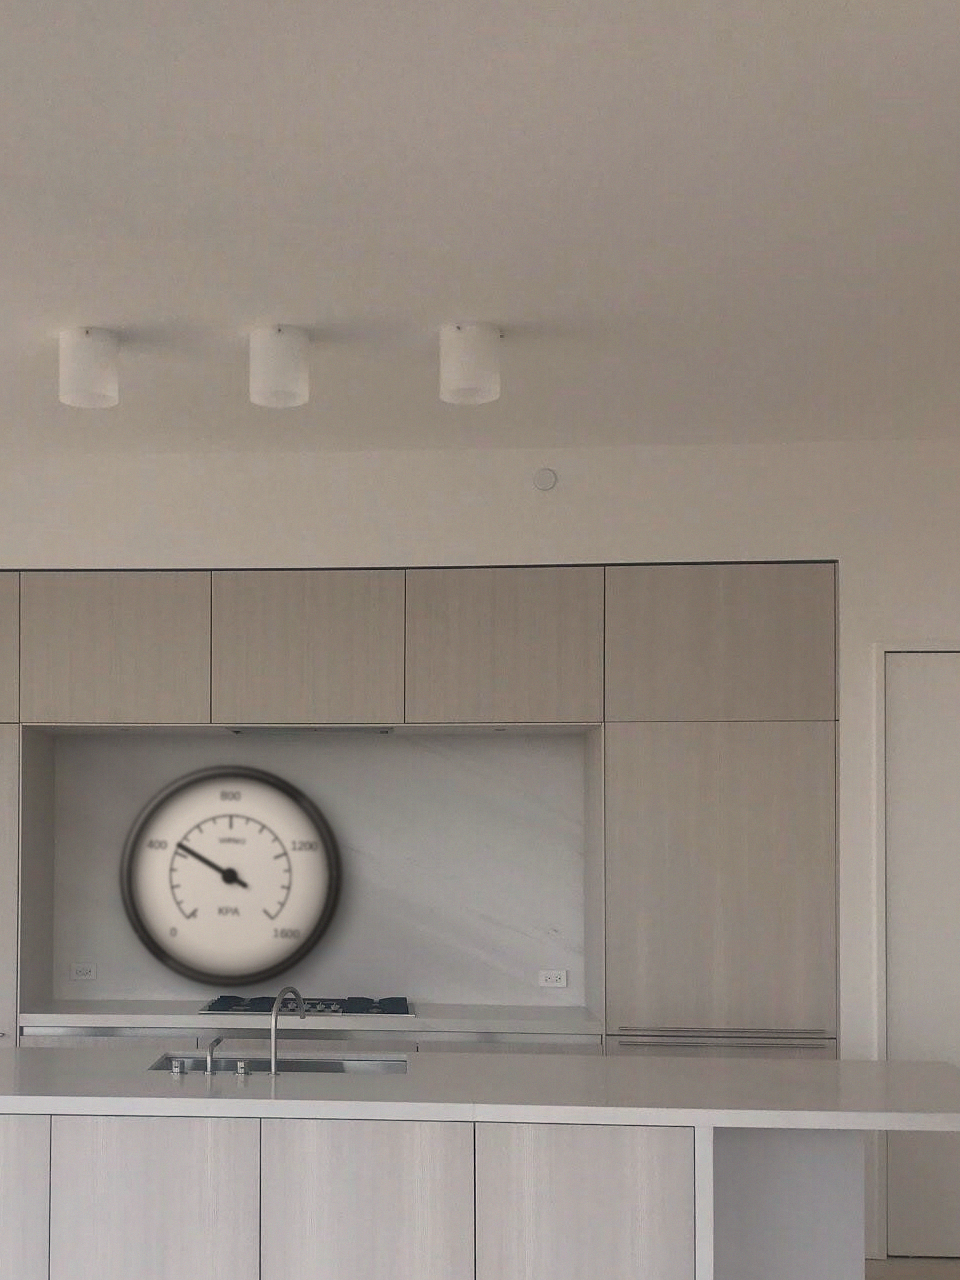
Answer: 450 kPa
